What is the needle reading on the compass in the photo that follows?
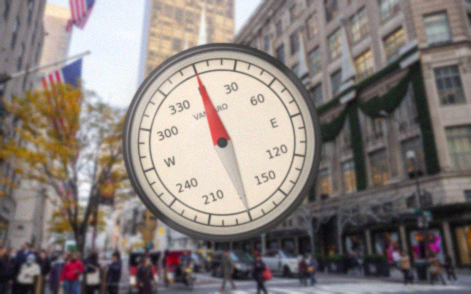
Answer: 0 °
